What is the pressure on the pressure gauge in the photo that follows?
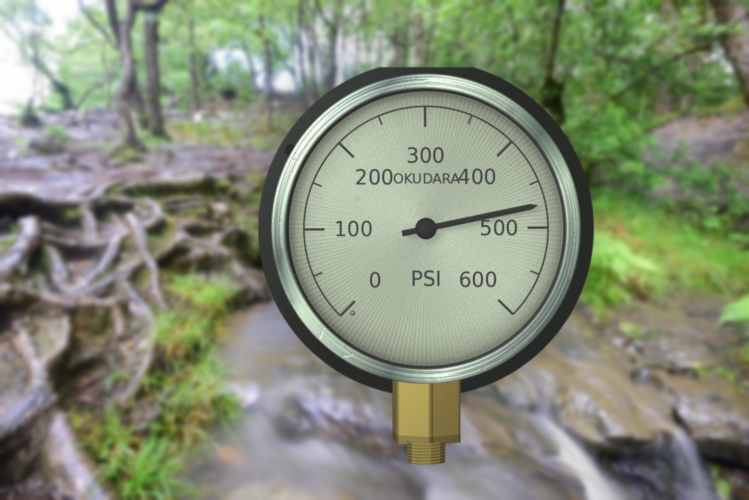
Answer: 475 psi
